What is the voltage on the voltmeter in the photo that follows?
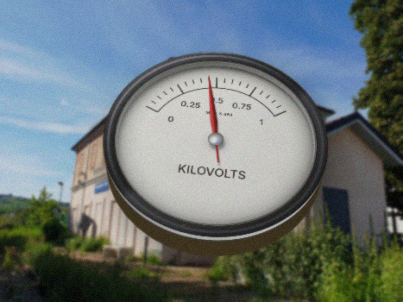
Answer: 0.45 kV
